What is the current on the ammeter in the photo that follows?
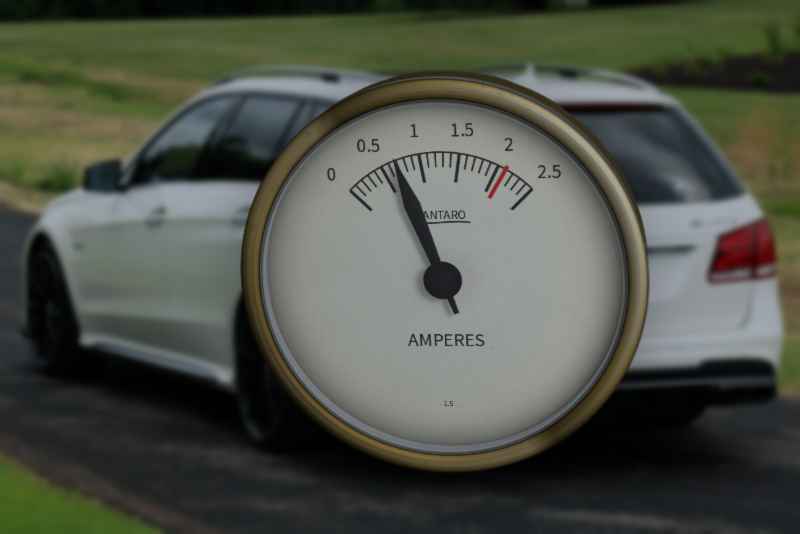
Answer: 0.7 A
